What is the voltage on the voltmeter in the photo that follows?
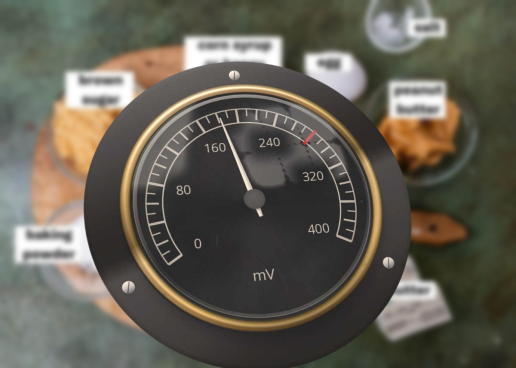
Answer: 180 mV
